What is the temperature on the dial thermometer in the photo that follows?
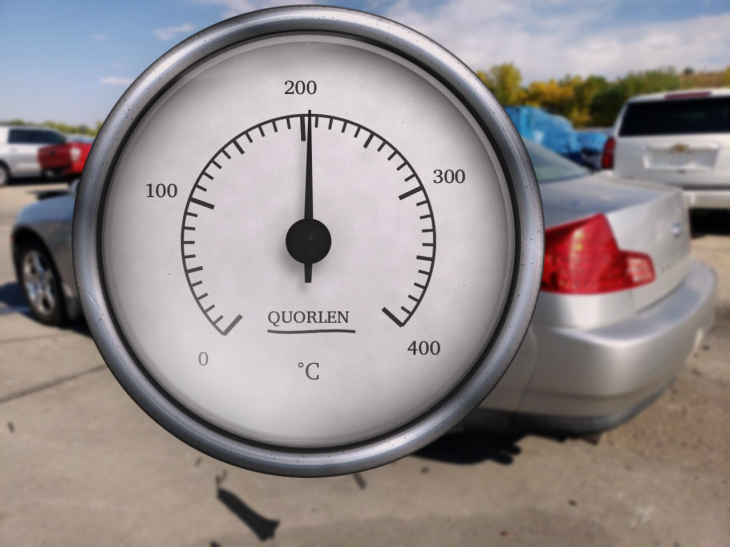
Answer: 205 °C
